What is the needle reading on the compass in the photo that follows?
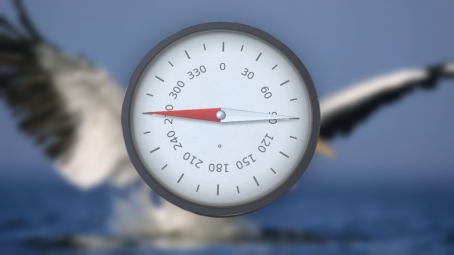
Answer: 270 °
